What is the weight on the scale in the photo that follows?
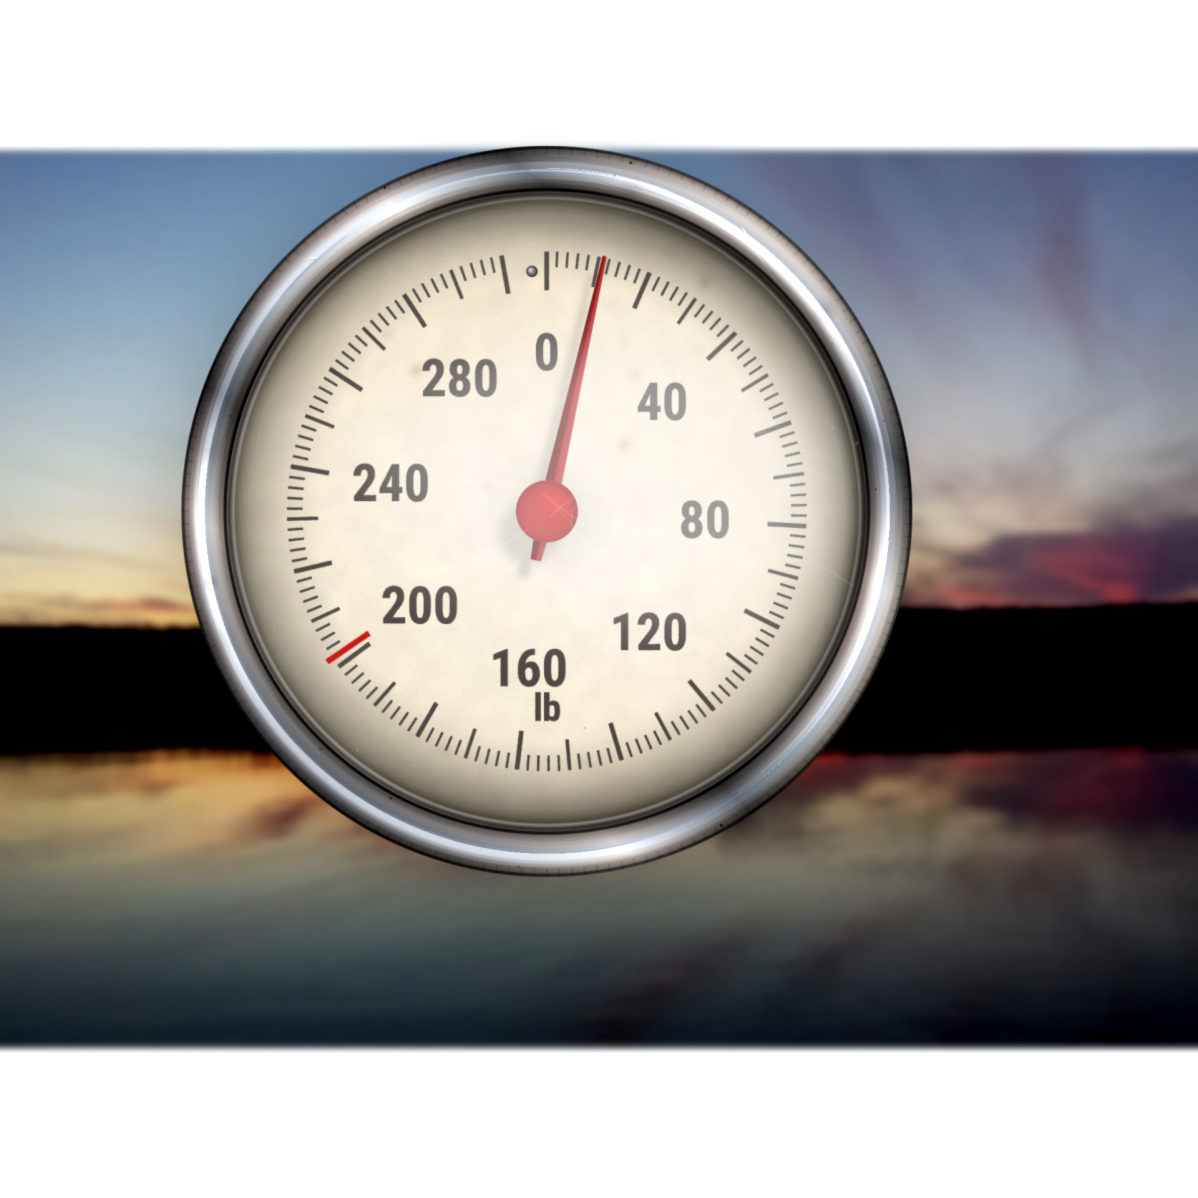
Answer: 11 lb
